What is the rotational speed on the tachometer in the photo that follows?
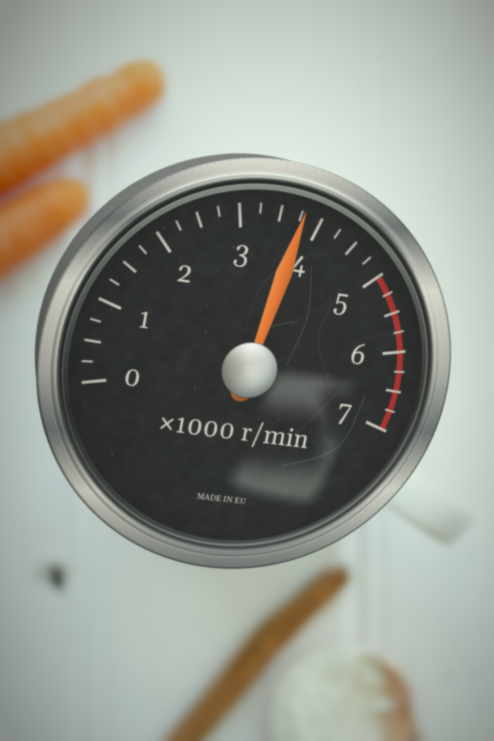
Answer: 3750 rpm
